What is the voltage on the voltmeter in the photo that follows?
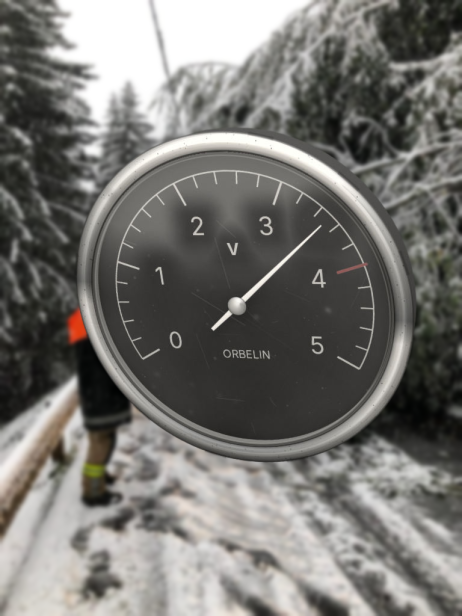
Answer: 3.5 V
